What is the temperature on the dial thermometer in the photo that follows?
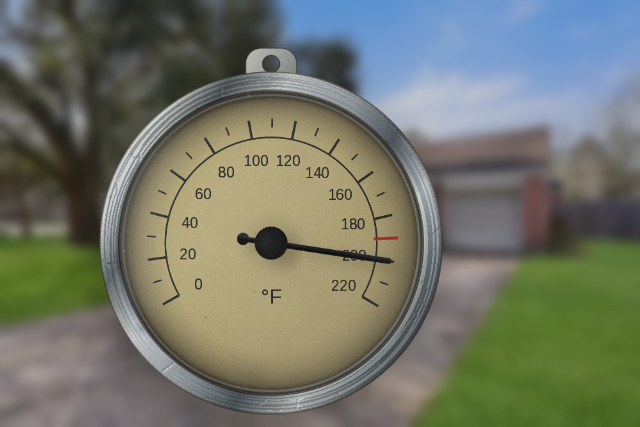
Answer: 200 °F
